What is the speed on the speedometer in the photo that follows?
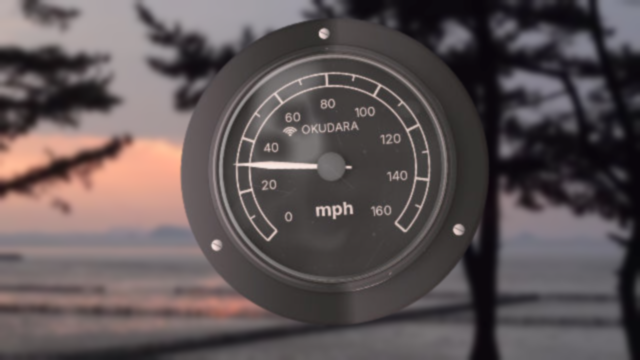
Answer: 30 mph
